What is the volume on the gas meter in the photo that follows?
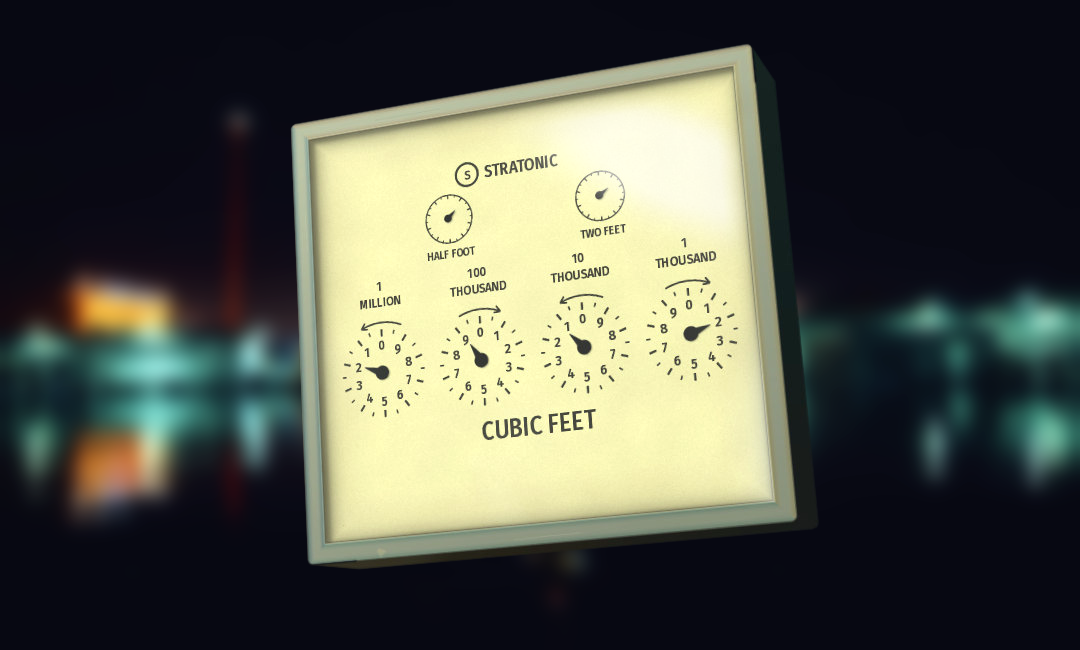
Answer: 191200 ft³
